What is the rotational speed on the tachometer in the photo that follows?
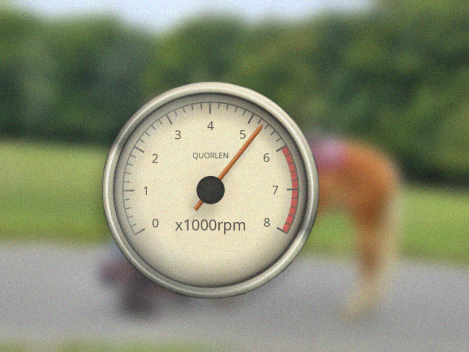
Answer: 5300 rpm
